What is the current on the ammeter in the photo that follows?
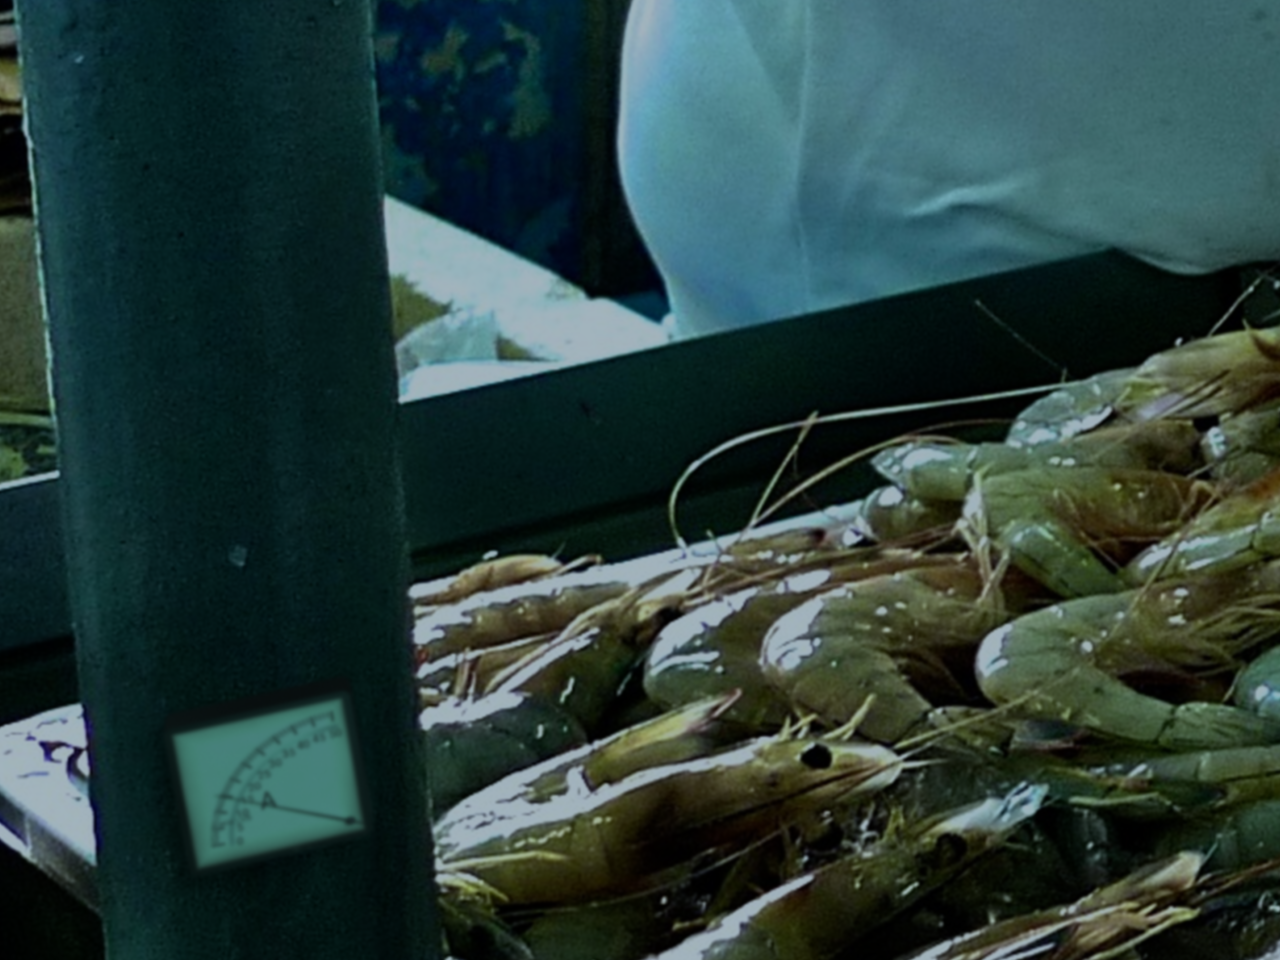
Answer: 15 A
